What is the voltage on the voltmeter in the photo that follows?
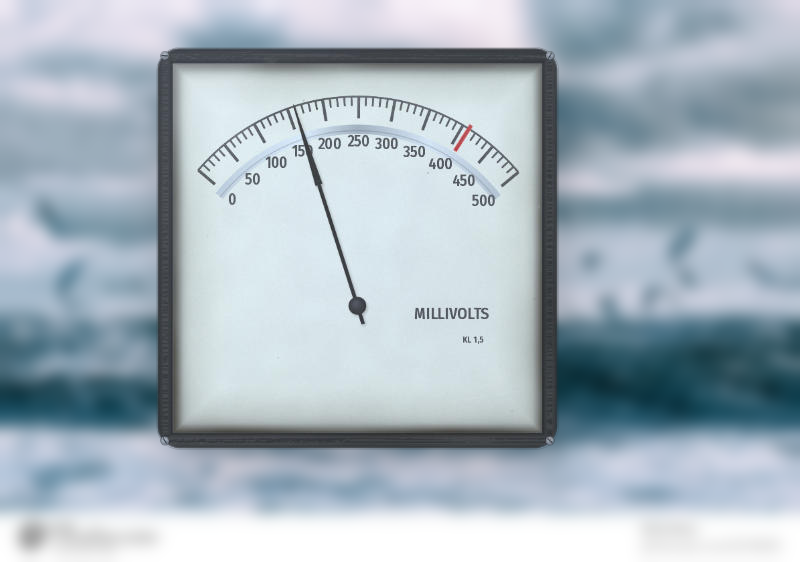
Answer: 160 mV
